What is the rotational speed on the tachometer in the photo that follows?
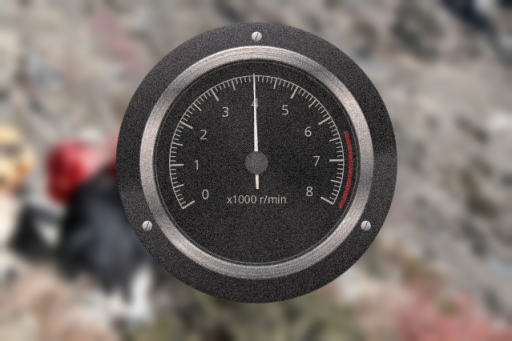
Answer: 4000 rpm
